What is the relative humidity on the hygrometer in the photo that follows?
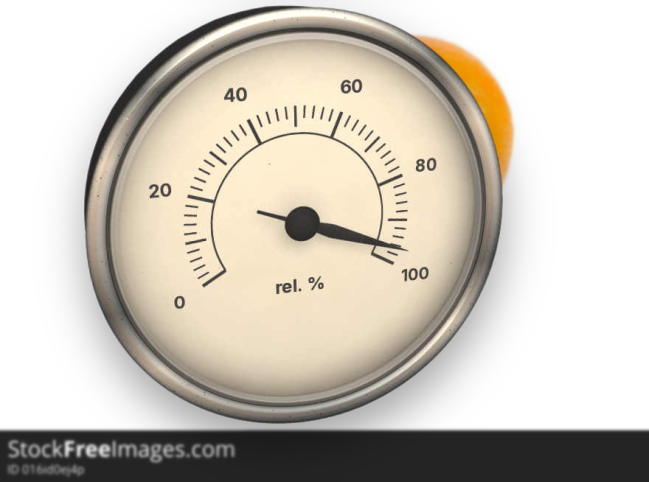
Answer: 96 %
